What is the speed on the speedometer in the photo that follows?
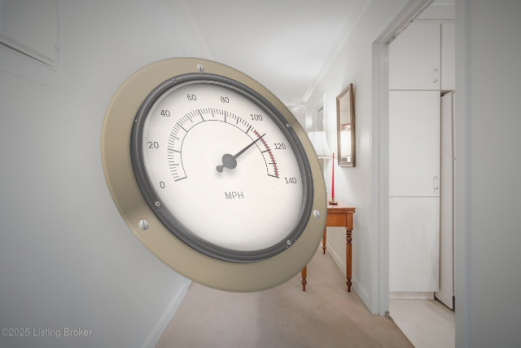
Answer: 110 mph
